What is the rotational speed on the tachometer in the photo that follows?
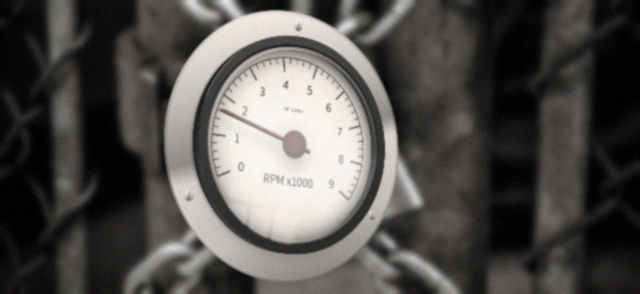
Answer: 1600 rpm
